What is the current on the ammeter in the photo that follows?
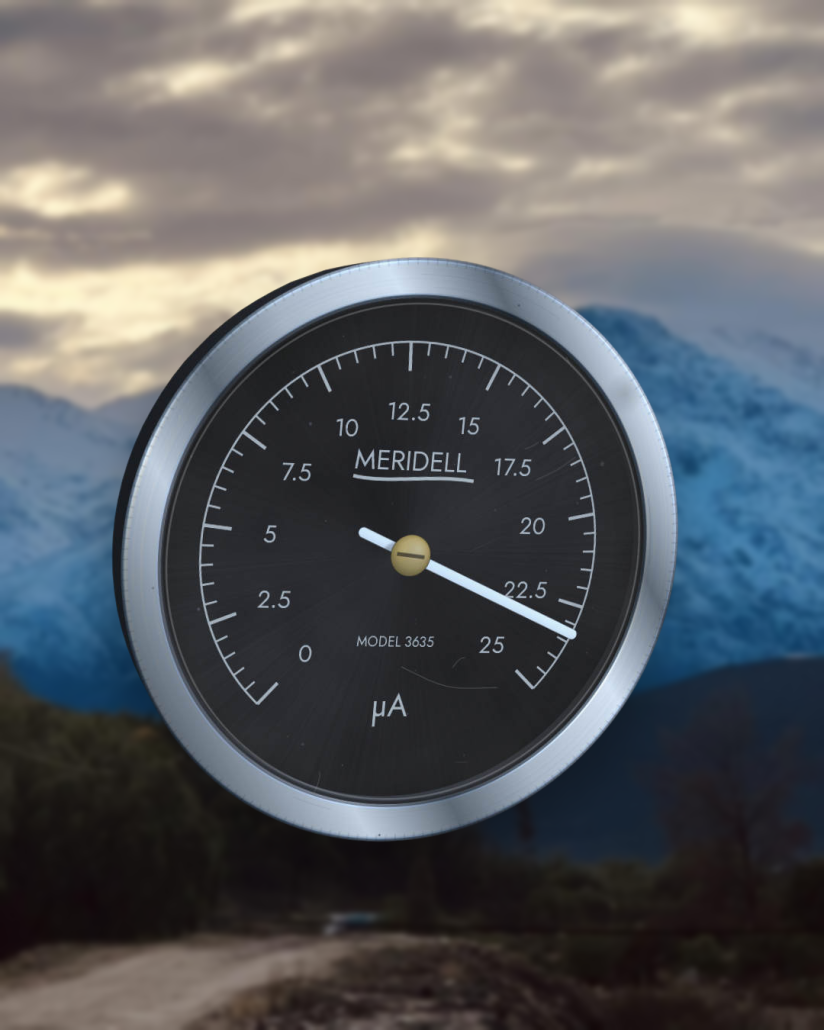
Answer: 23.25 µA
